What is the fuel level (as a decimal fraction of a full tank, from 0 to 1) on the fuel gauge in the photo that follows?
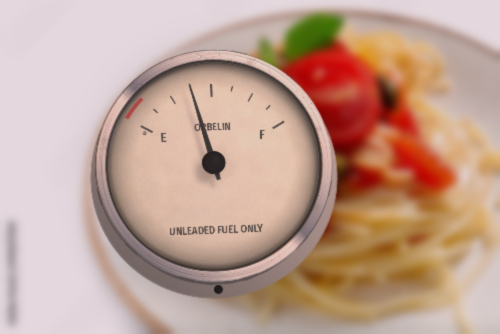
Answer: 0.375
